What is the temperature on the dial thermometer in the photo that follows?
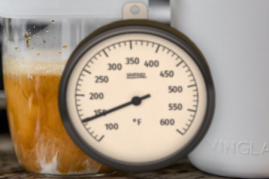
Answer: 150 °F
